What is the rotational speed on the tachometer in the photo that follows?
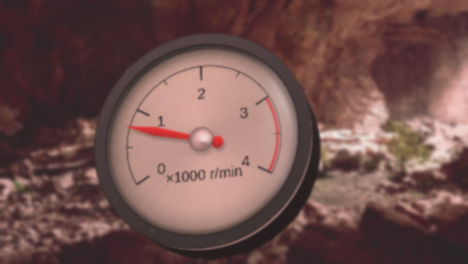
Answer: 750 rpm
